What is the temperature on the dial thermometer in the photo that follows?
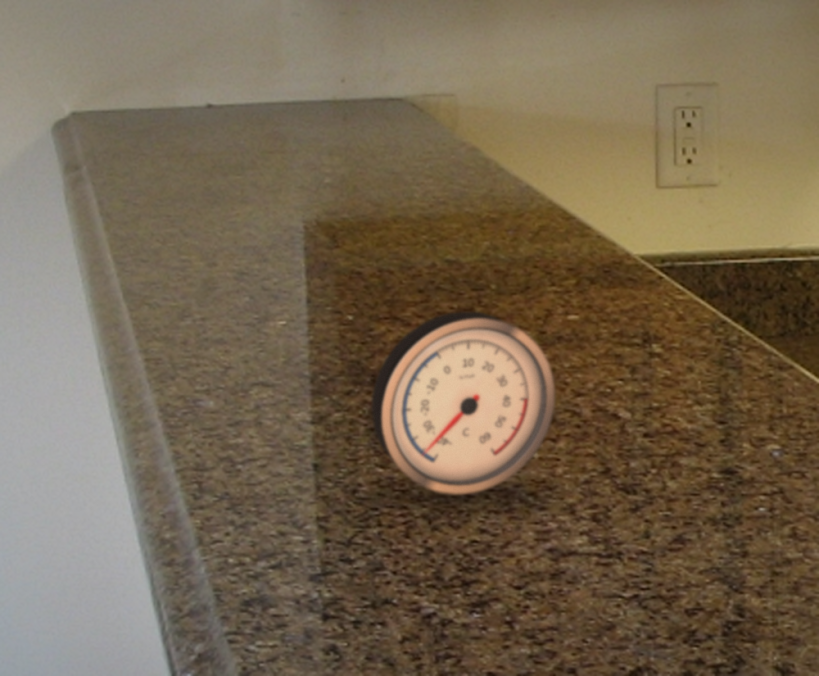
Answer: -35 °C
